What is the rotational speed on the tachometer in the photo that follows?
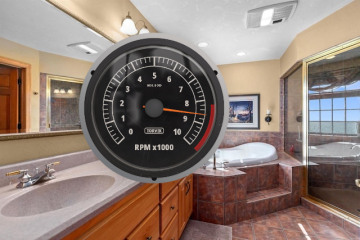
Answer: 8600 rpm
